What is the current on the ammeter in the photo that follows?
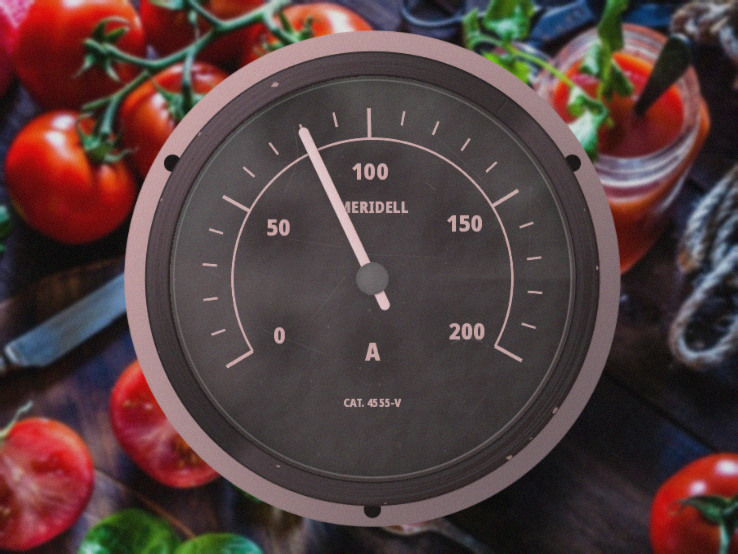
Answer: 80 A
